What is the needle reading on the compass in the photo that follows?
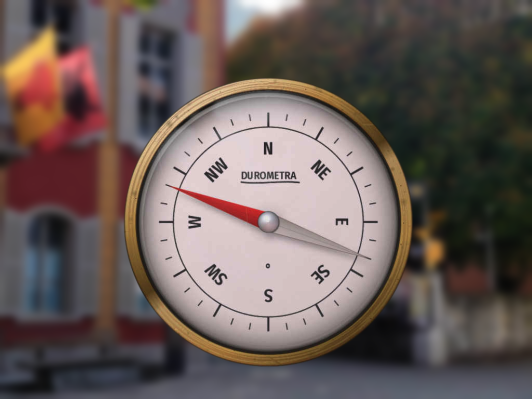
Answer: 290 °
